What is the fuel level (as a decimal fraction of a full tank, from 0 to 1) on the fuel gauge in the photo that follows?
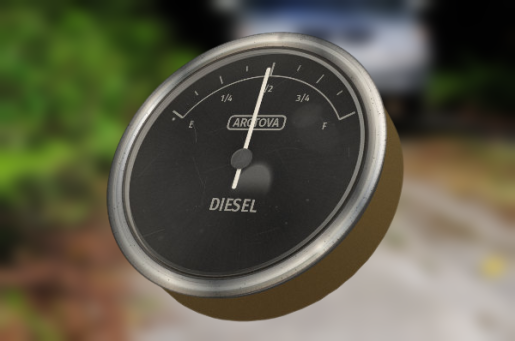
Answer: 0.5
